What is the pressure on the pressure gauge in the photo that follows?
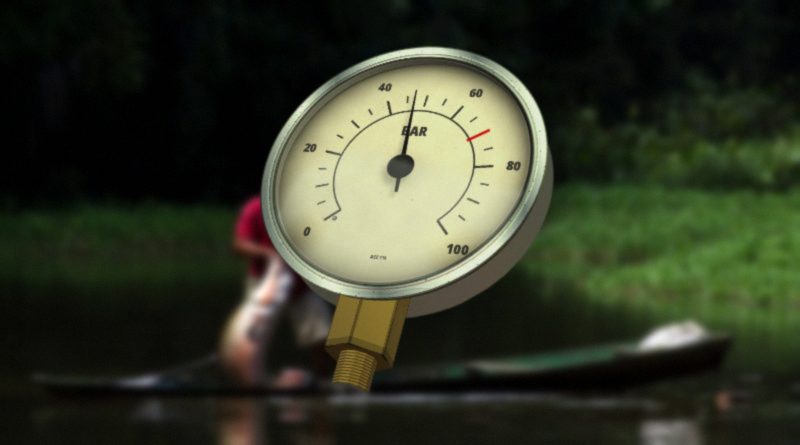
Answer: 47.5 bar
